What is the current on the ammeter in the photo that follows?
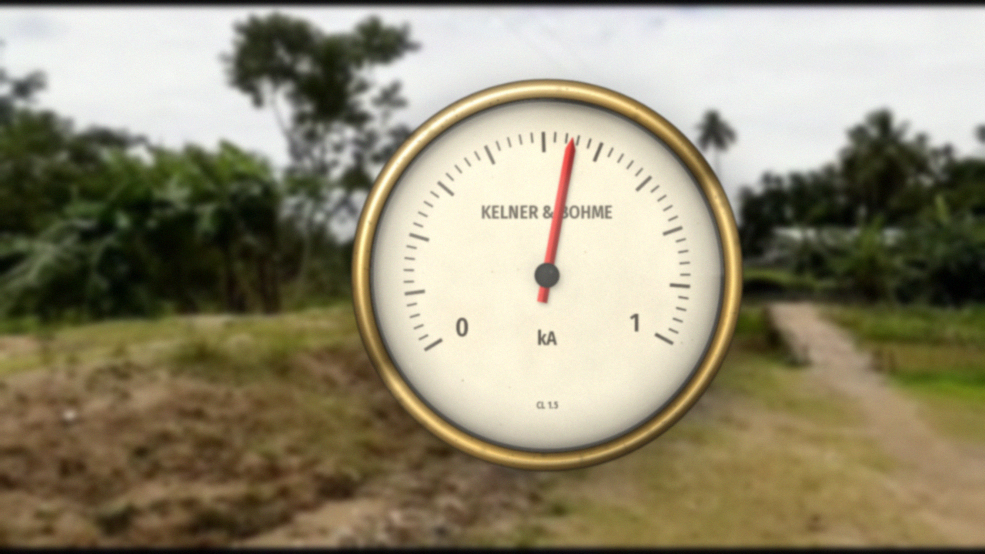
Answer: 0.55 kA
